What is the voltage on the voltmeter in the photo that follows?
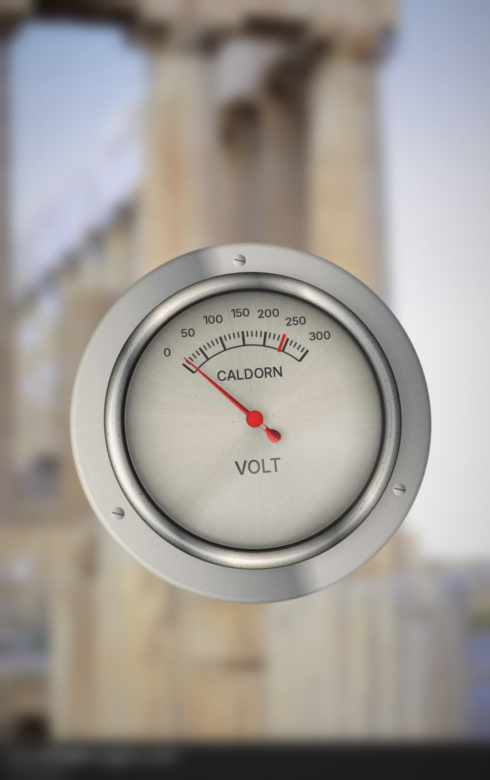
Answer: 10 V
